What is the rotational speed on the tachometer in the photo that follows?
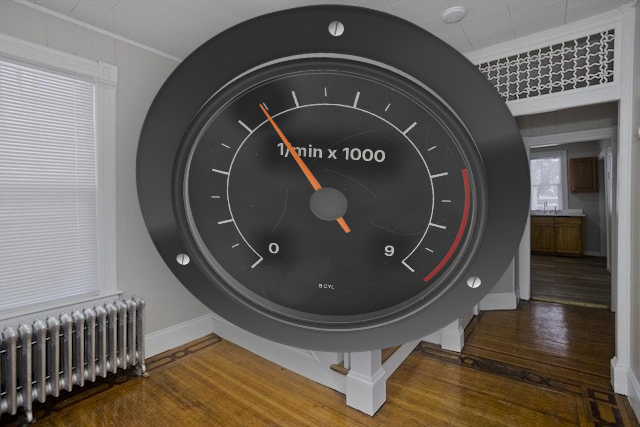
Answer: 3500 rpm
